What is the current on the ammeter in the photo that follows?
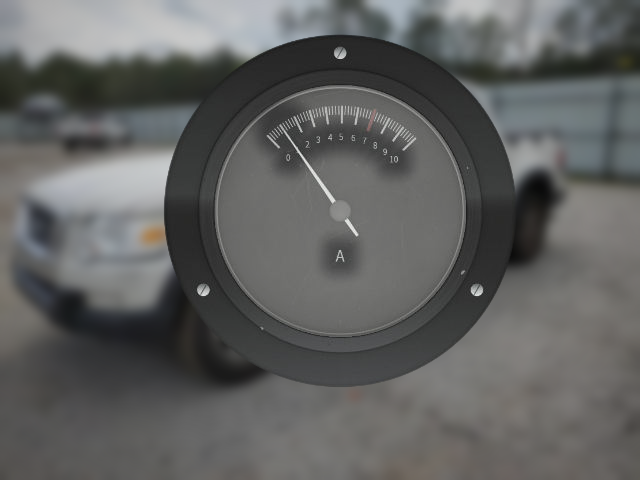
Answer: 1 A
